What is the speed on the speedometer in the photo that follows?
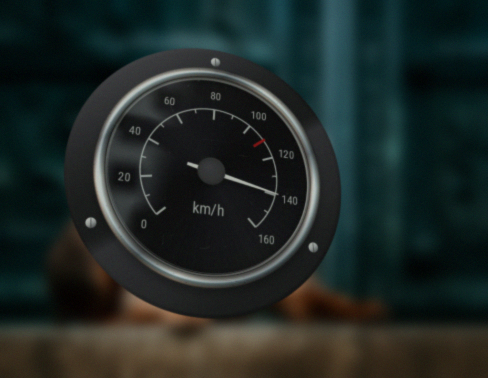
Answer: 140 km/h
